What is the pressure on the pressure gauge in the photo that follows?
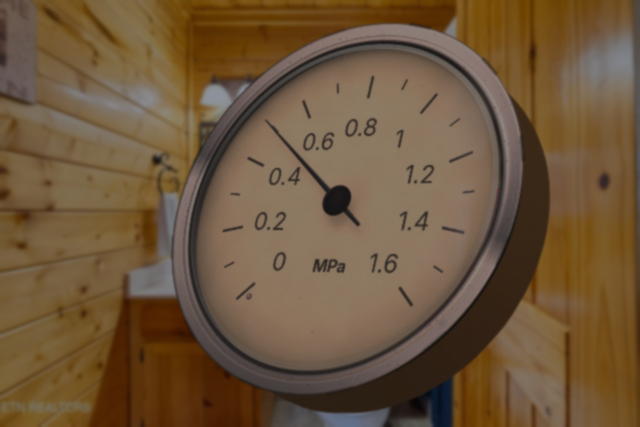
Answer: 0.5 MPa
